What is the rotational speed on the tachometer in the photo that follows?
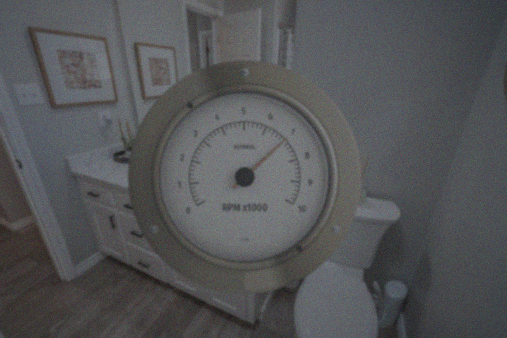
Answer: 7000 rpm
